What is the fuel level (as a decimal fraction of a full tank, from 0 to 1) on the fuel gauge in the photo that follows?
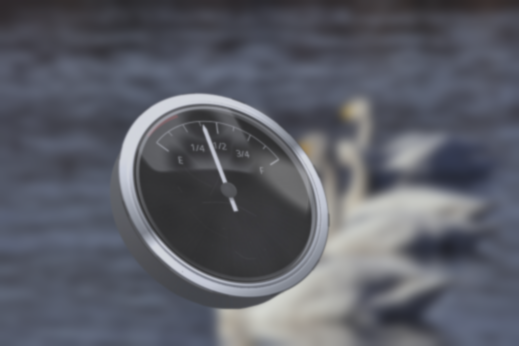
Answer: 0.375
